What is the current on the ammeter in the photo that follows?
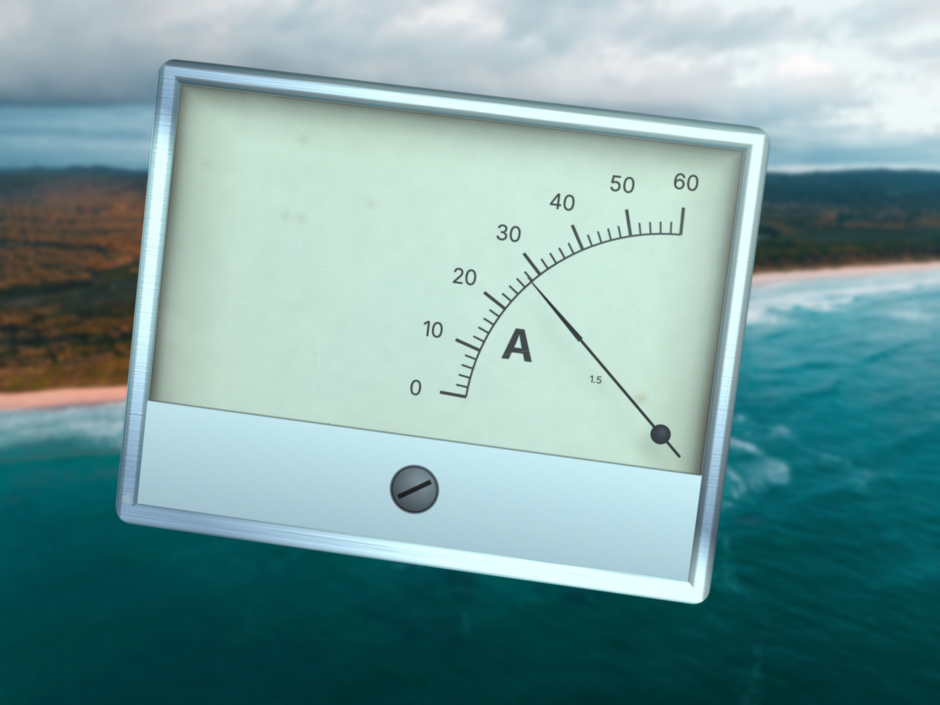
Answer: 28 A
